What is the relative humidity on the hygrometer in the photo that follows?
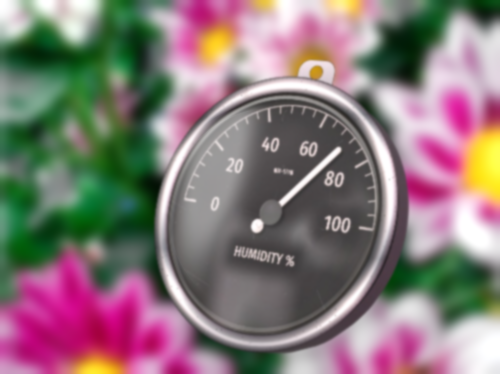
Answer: 72 %
